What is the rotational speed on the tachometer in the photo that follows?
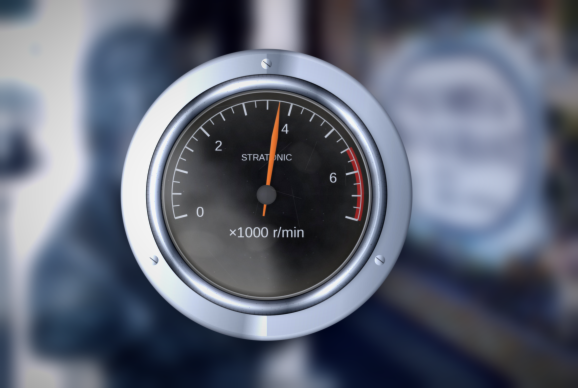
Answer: 3750 rpm
